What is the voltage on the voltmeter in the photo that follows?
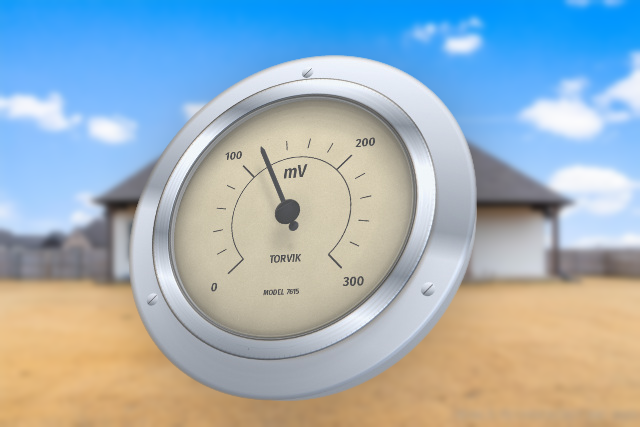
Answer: 120 mV
